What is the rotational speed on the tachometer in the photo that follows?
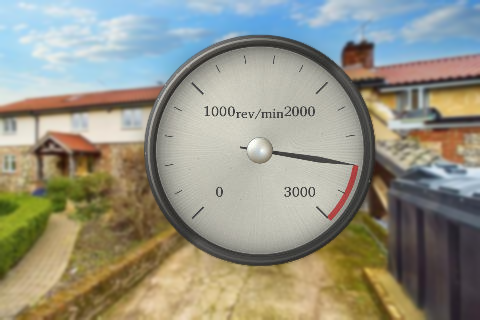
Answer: 2600 rpm
